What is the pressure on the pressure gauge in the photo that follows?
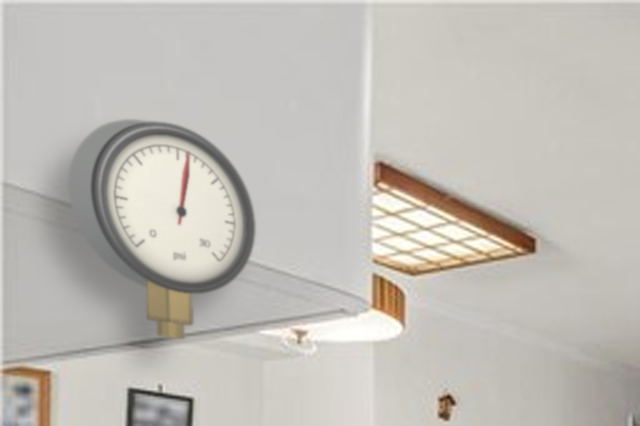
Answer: 16 psi
